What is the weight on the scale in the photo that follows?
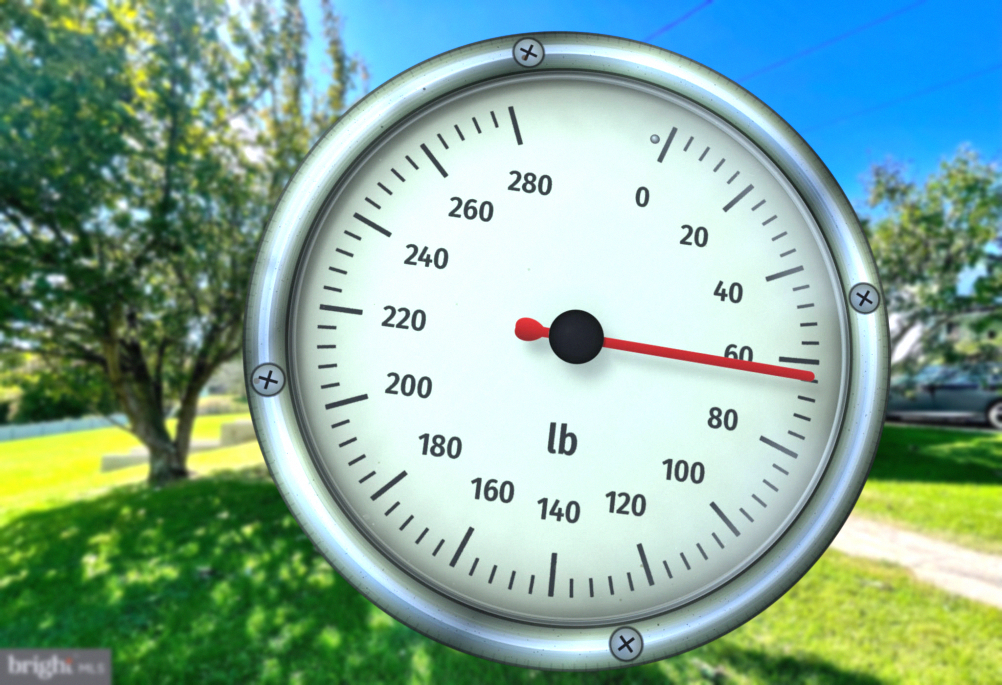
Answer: 64 lb
